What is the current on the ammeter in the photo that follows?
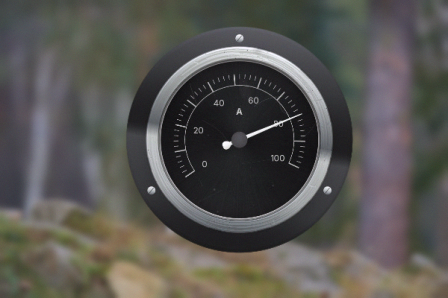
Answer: 80 A
